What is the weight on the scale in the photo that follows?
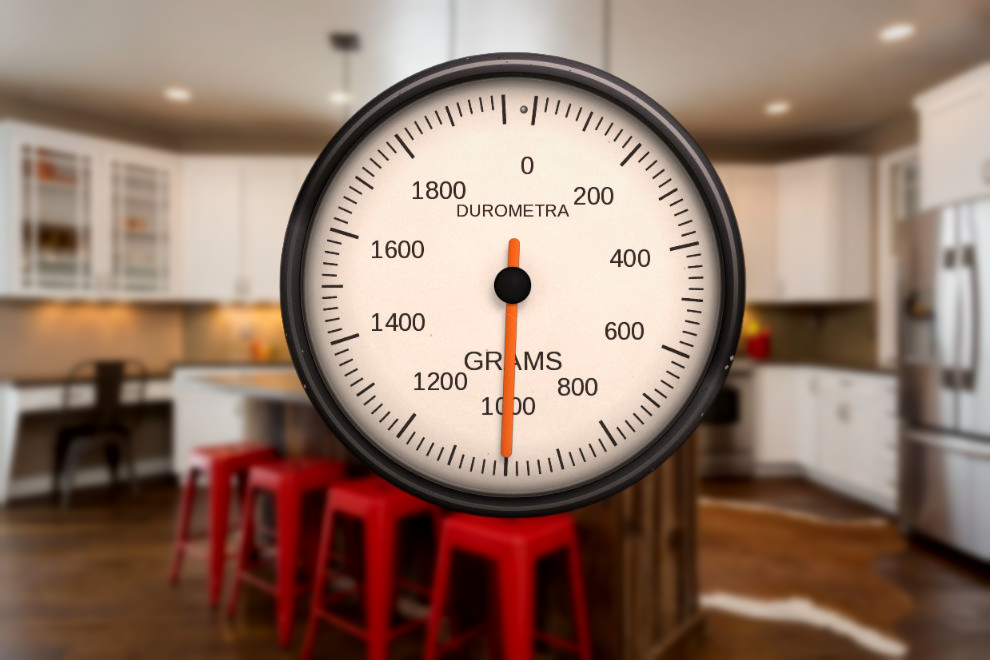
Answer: 1000 g
